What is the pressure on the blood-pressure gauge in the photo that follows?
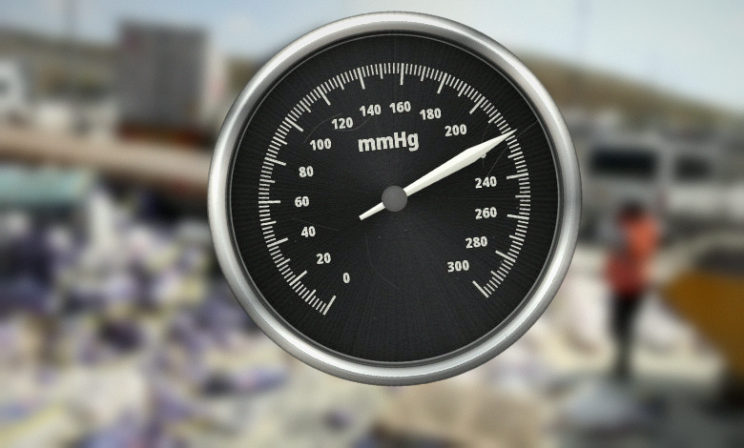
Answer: 220 mmHg
